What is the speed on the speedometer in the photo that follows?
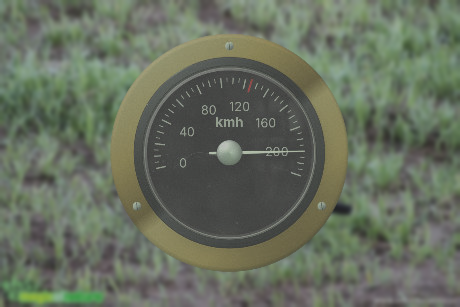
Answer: 200 km/h
